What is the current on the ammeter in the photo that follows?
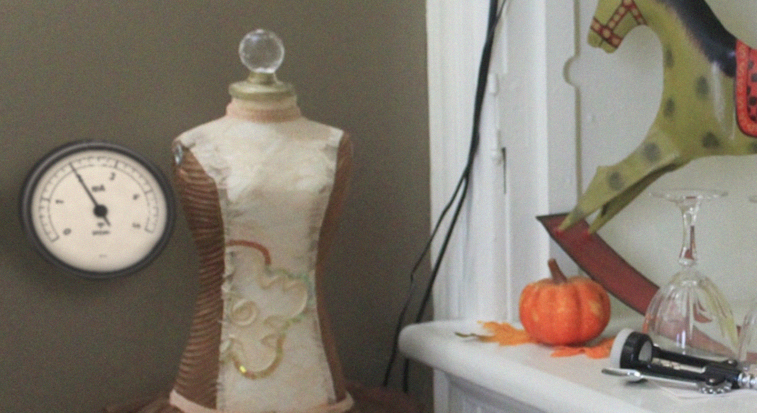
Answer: 2 mA
